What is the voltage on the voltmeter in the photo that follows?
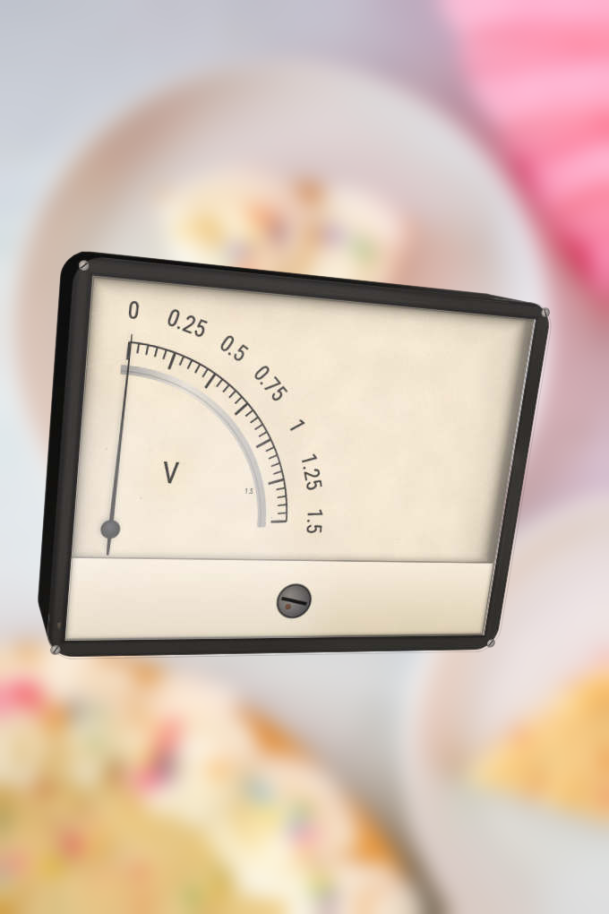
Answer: 0 V
